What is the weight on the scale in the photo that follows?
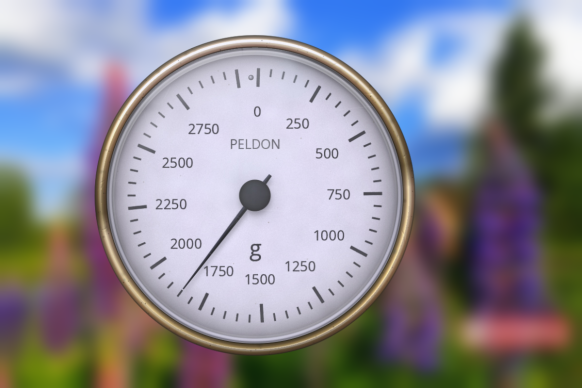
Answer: 1850 g
